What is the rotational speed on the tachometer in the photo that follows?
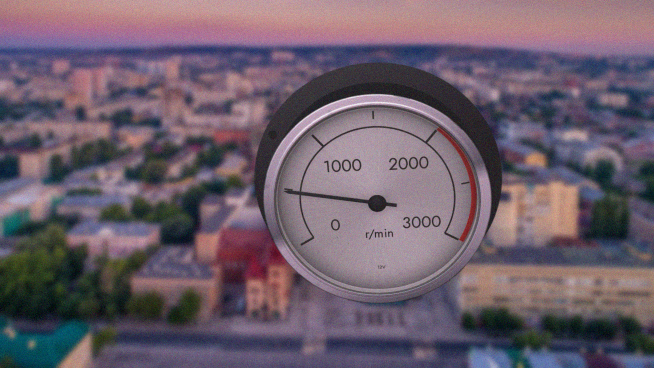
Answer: 500 rpm
